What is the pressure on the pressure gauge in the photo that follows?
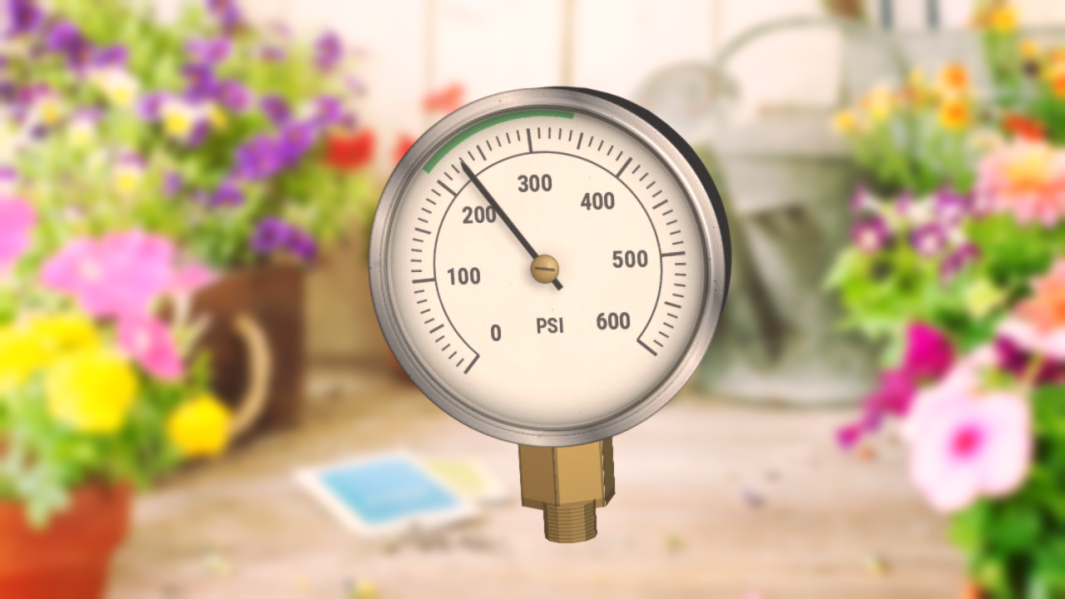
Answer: 230 psi
